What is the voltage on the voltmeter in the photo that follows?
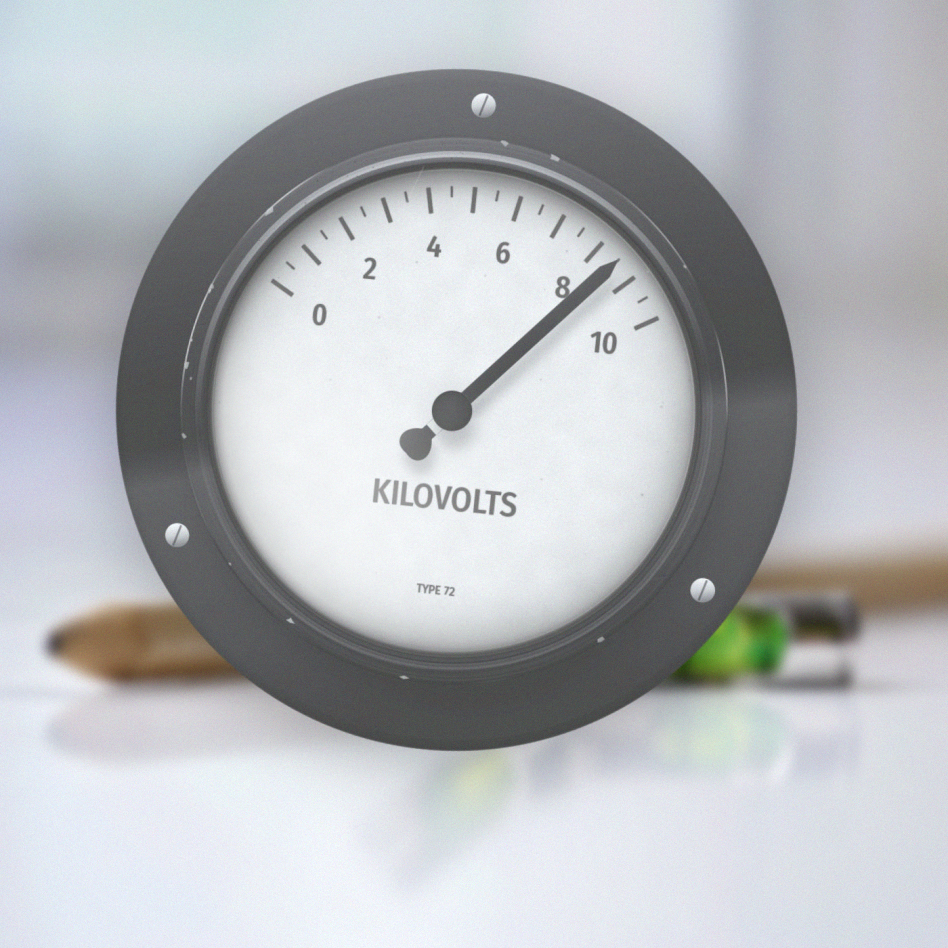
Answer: 8.5 kV
